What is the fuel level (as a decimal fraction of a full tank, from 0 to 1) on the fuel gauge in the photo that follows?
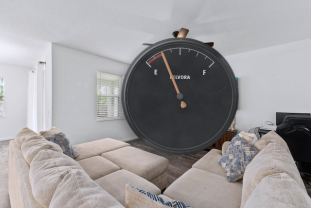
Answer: 0.25
